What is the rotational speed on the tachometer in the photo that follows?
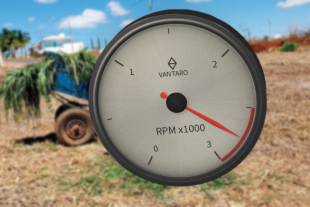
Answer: 2750 rpm
